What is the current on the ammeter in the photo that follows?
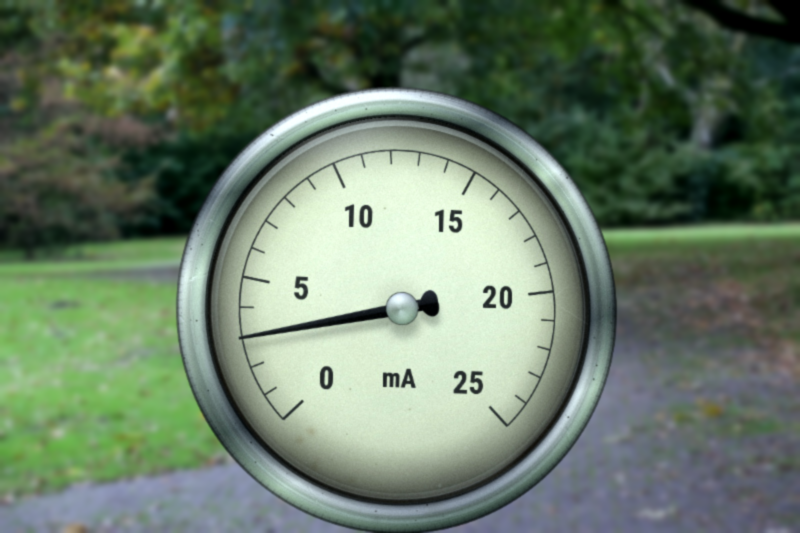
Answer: 3 mA
